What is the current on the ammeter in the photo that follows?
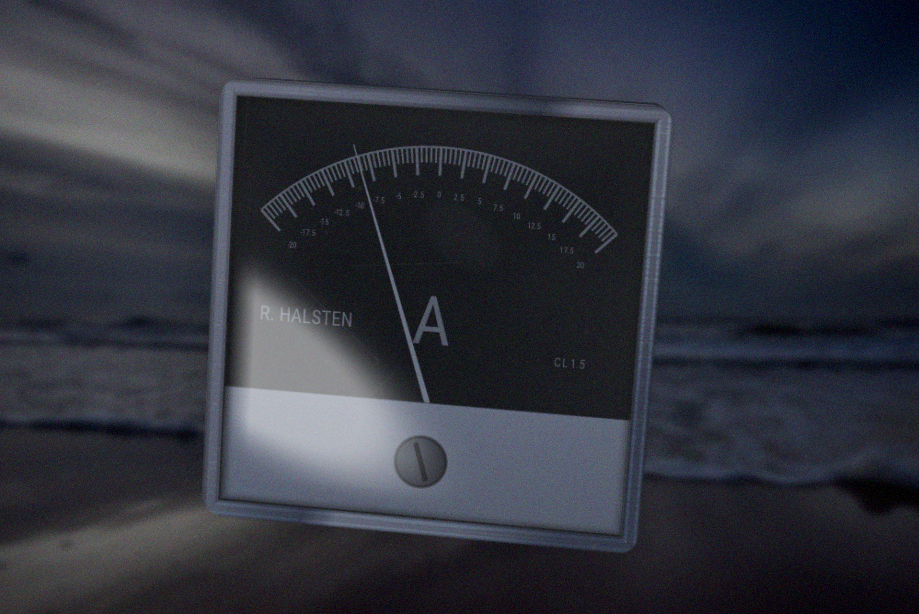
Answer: -8.5 A
